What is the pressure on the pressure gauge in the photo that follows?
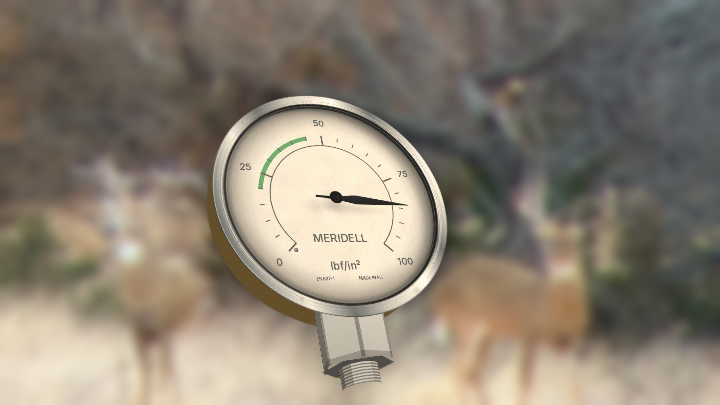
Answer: 85 psi
